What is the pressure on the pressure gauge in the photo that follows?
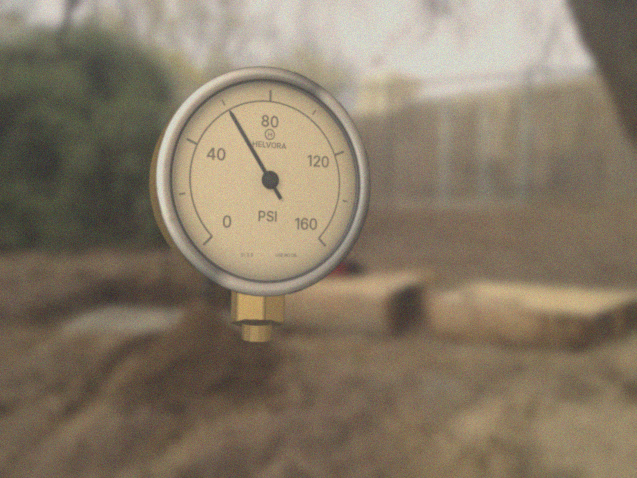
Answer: 60 psi
